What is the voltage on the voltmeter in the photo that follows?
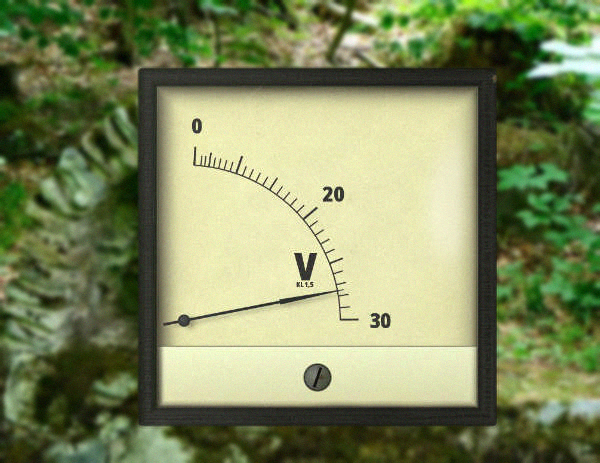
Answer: 27.5 V
